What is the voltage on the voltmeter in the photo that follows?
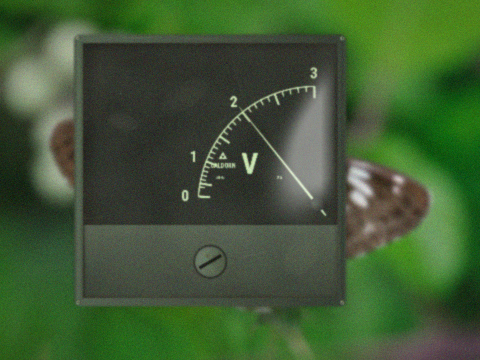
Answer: 2 V
